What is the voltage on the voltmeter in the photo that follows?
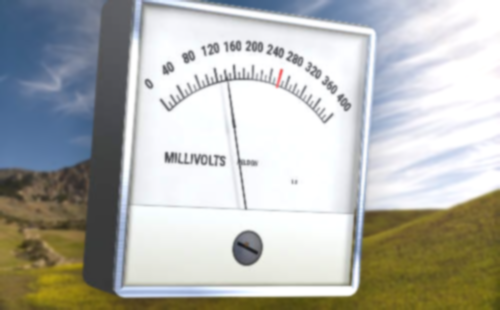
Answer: 140 mV
